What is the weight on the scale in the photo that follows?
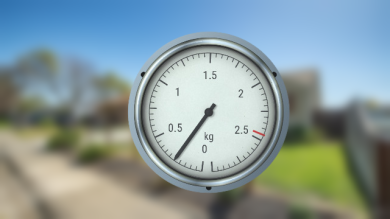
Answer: 0.25 kg
